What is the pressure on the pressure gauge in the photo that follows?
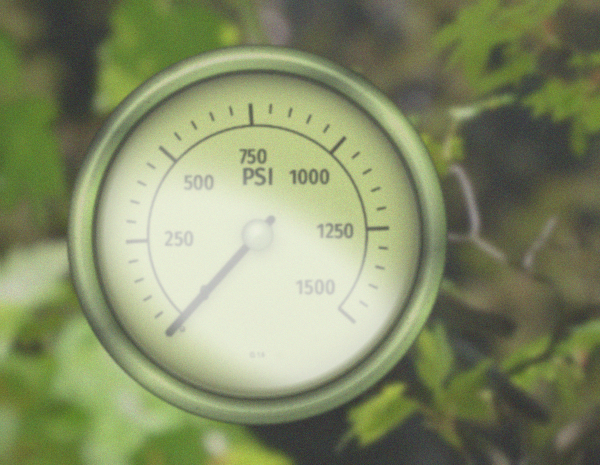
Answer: 0 psi
